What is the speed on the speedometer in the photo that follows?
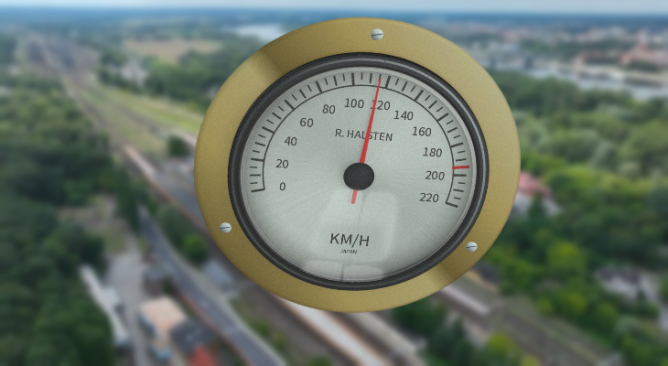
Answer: 115 km/h
